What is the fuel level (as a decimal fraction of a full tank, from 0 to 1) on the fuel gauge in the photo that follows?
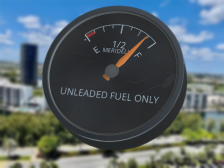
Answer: 0.875
